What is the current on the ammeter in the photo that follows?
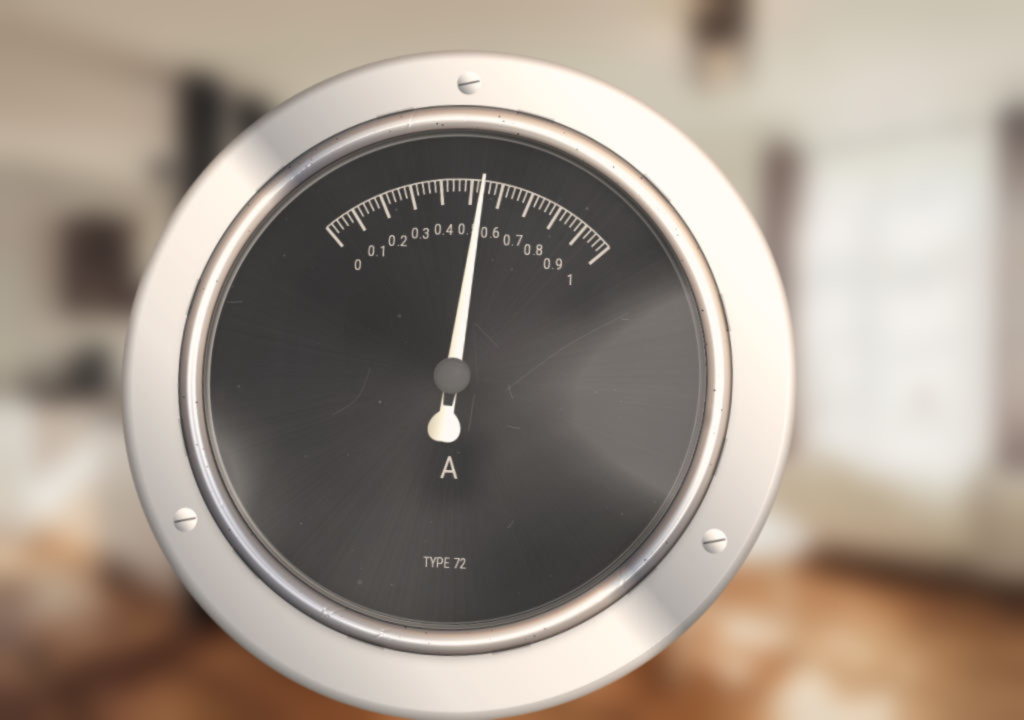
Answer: 0.54 A
